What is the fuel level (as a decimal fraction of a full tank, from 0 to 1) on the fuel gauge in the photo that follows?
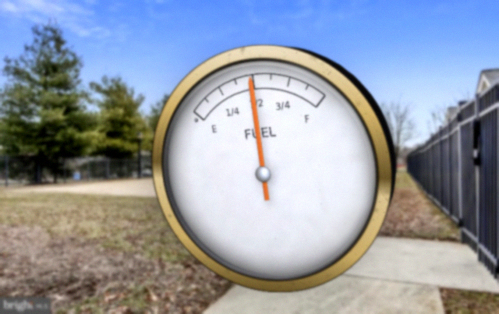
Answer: 0.5
